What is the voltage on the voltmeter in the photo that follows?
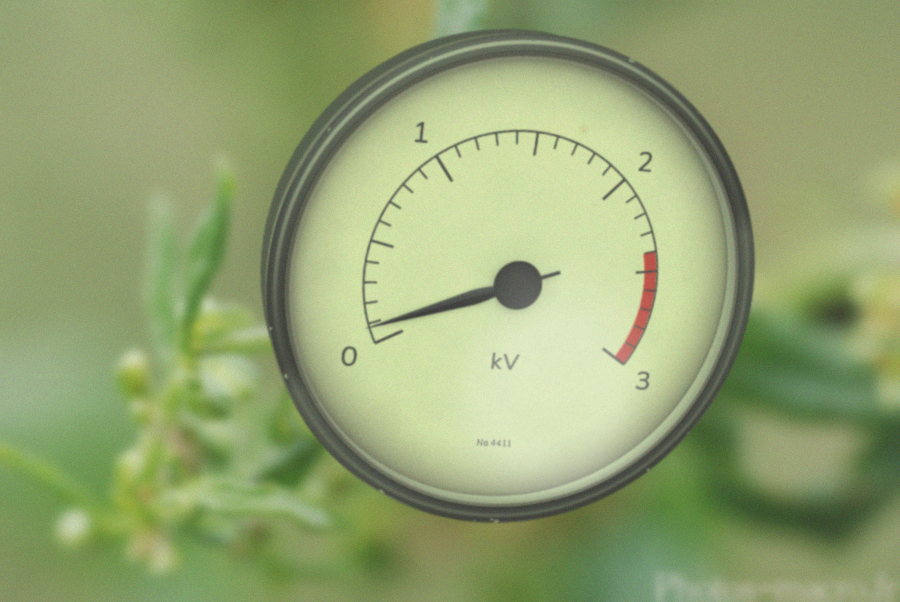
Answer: 0.1 kV
